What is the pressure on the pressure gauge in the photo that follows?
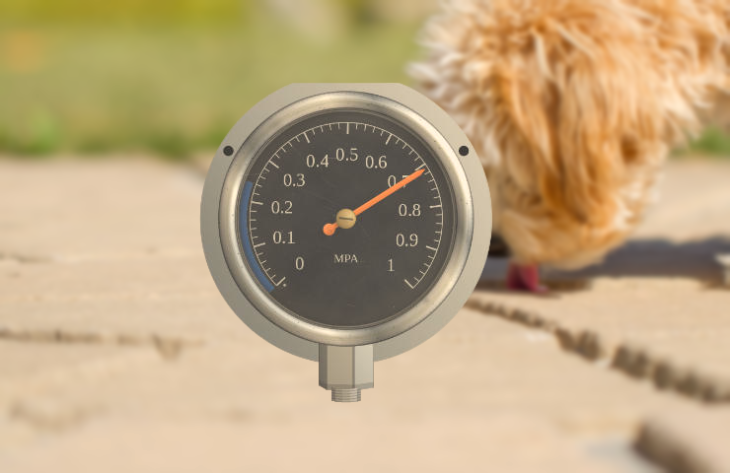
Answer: 0.71 MPa
